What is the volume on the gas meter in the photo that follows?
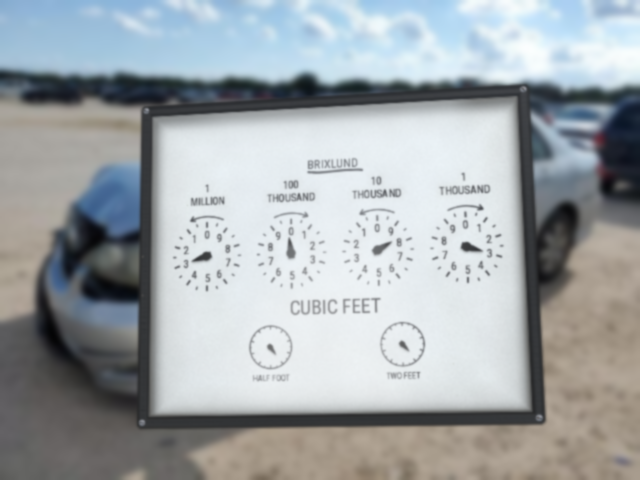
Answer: 298300 ft³
